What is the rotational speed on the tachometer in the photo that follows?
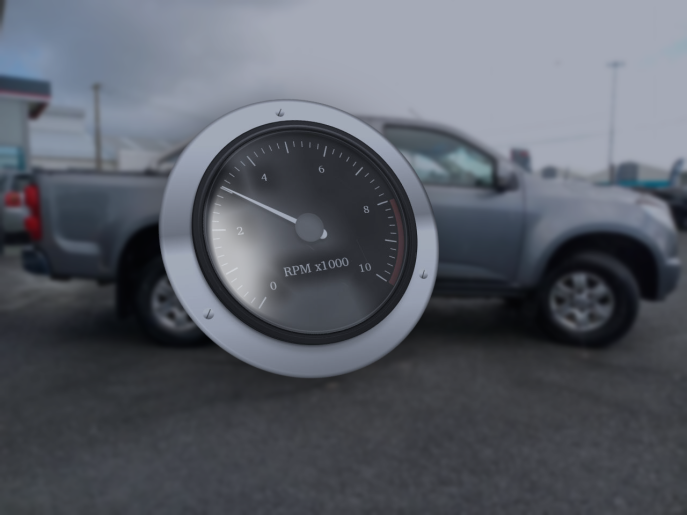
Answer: 3000 rpm
